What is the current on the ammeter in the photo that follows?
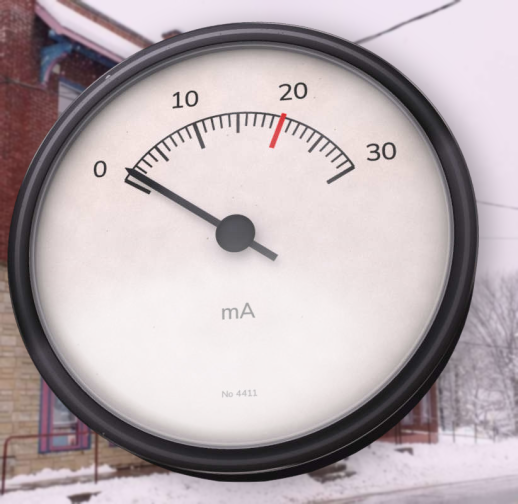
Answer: 1 mA
